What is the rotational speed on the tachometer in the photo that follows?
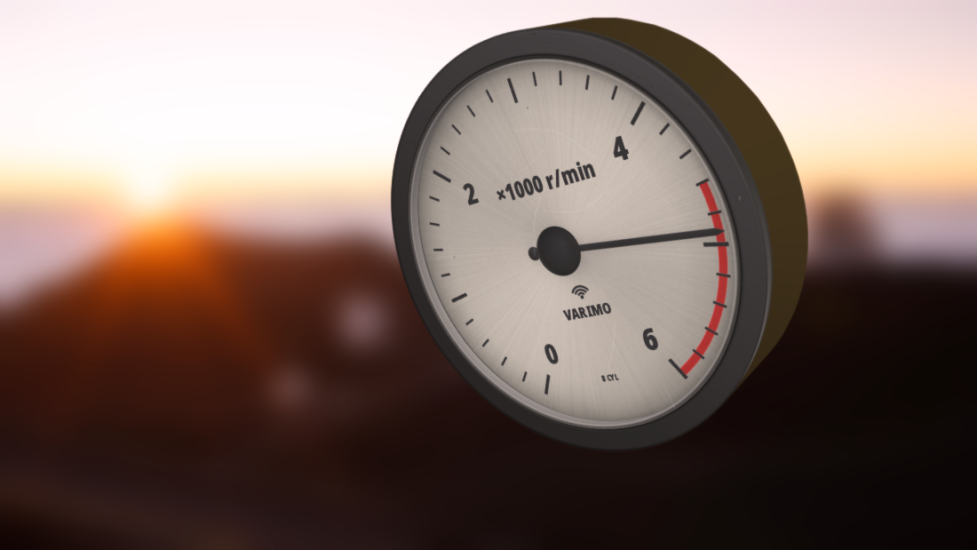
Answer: 4900 rpm
